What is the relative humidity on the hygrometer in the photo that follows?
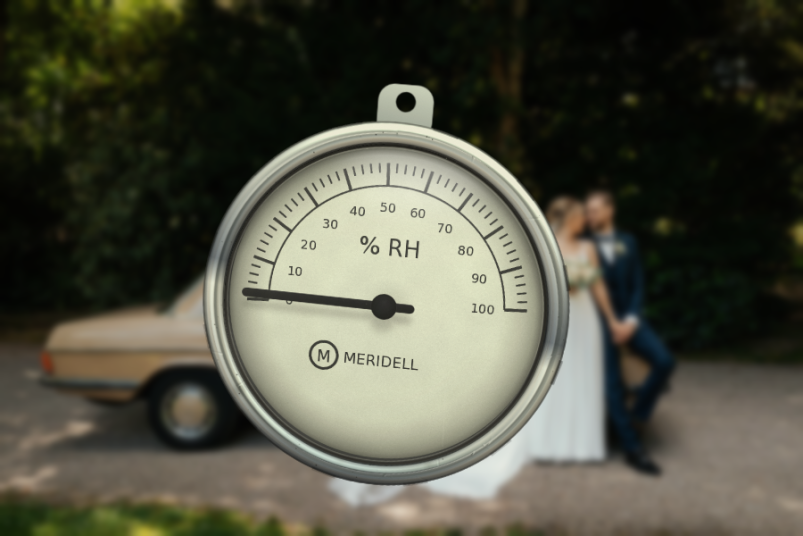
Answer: 2 %
